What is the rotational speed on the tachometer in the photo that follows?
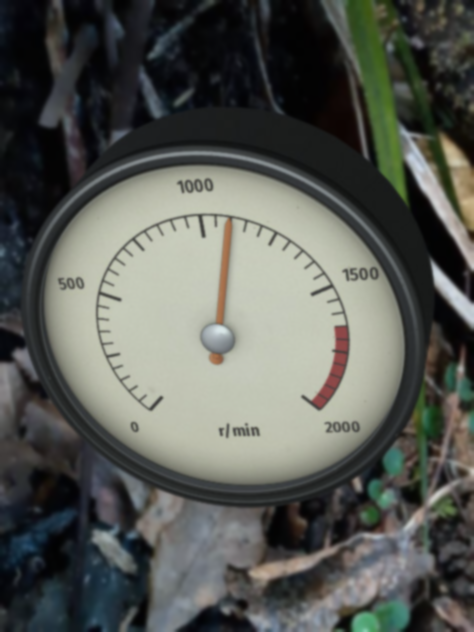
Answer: 1100 rpm
